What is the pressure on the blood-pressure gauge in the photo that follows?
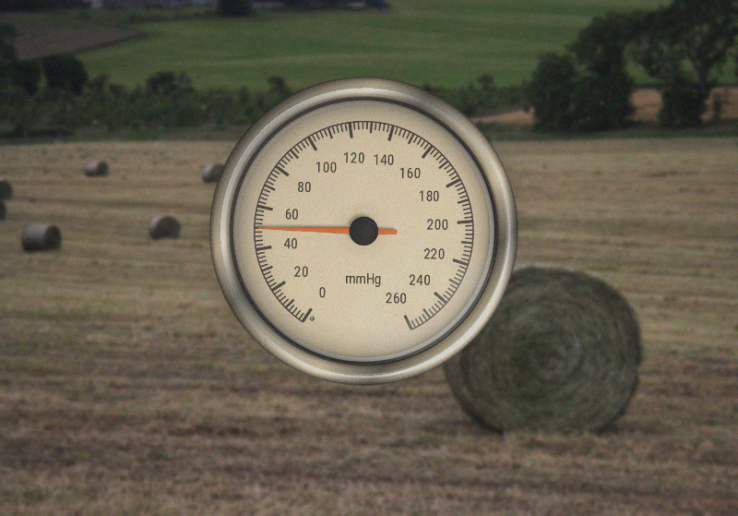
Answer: 50 mmHg
